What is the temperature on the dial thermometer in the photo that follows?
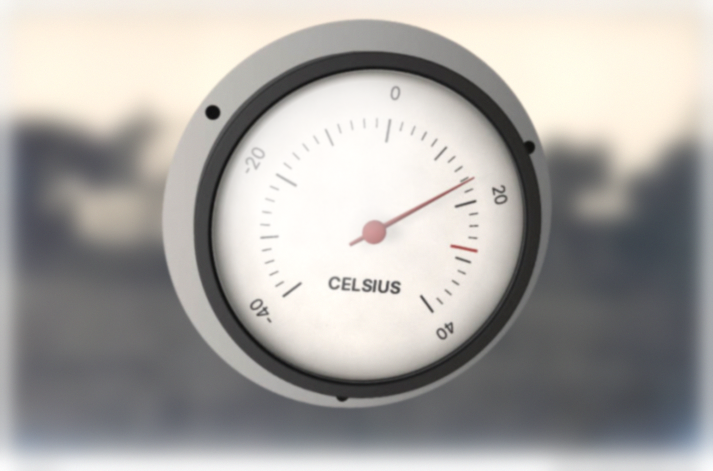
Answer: 16 °C
